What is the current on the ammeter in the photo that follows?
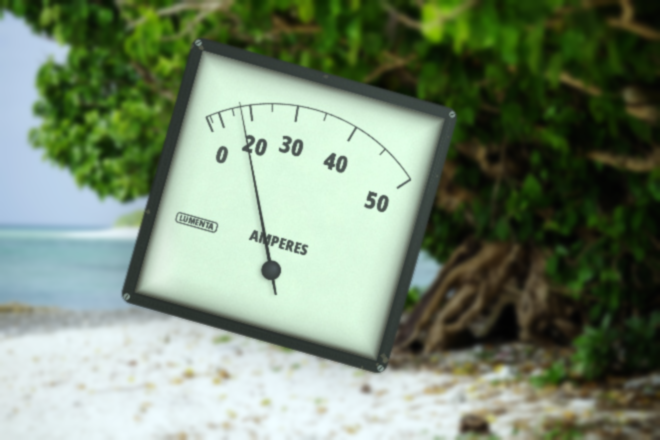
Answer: 17.5 A
